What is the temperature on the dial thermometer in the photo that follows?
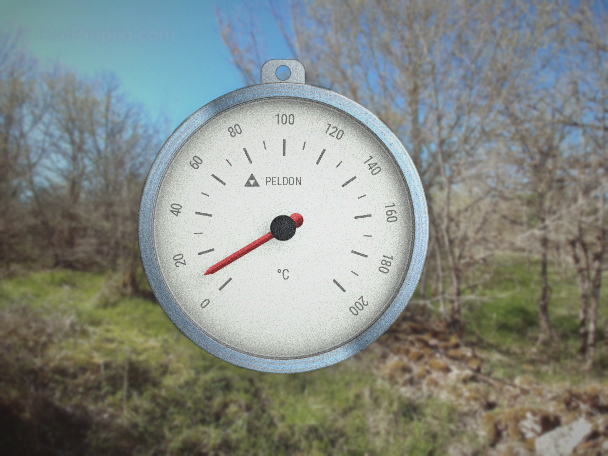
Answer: 10 °C
